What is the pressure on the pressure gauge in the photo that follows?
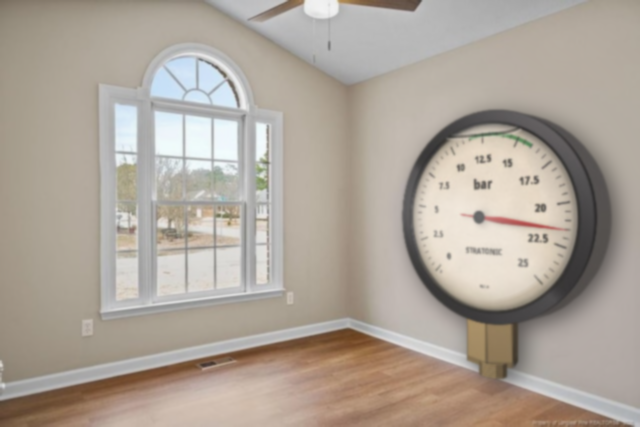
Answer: 21.5 bar
